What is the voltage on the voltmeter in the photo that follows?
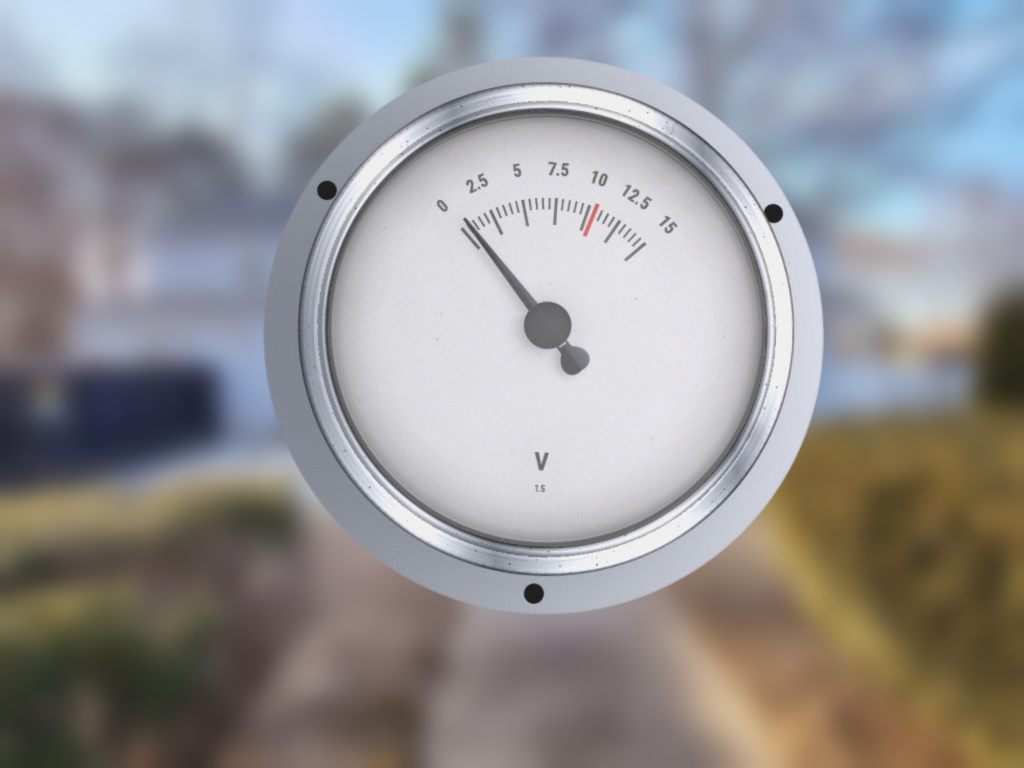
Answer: 0.5 V
